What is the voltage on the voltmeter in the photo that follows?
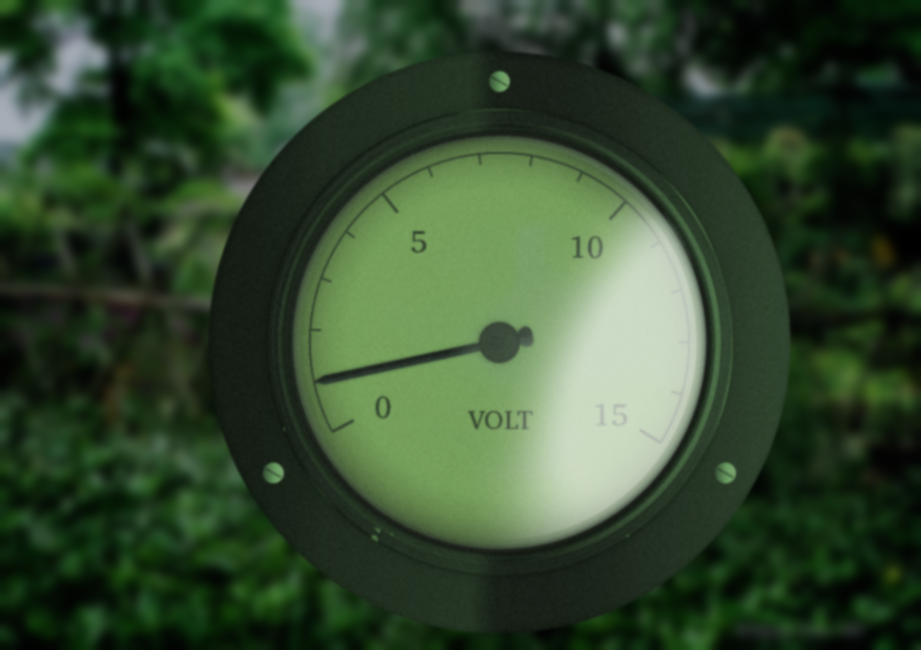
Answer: 1 V
